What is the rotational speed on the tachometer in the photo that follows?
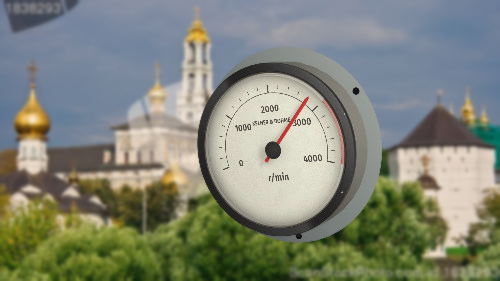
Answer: 2800 rpm
